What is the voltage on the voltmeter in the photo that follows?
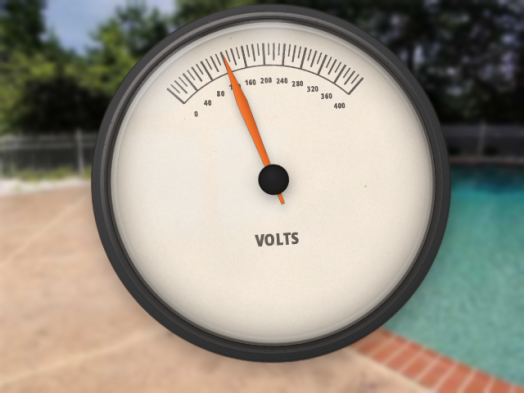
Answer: 120 V
